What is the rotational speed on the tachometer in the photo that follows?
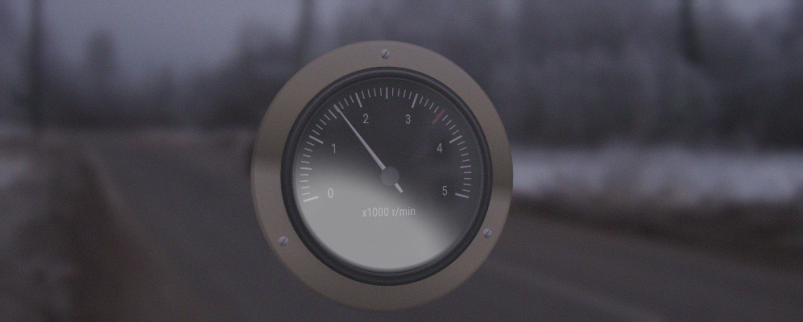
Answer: 1600 rpm
